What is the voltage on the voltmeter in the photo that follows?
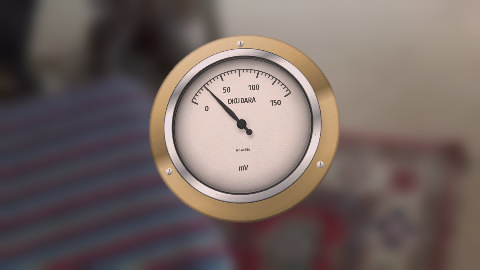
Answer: 25 mV
